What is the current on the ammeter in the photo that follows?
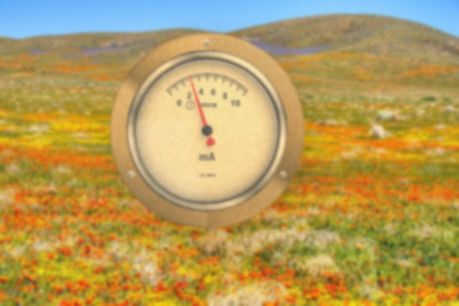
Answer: 3 mA
